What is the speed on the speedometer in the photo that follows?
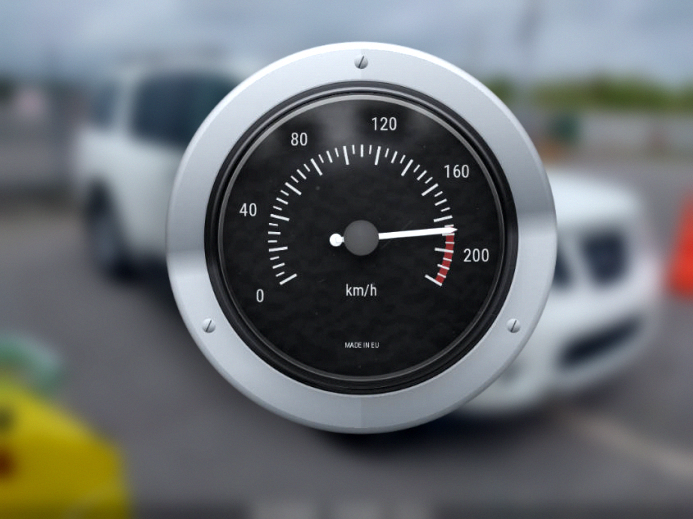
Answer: 187.5 km/h
